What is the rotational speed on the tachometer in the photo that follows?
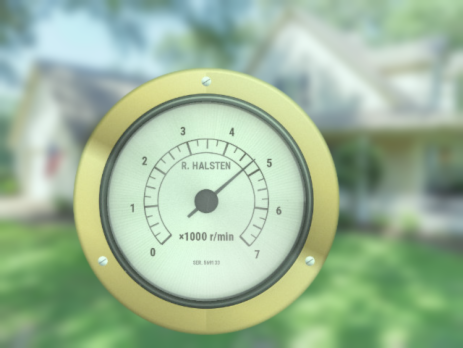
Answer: 4750 rpm
